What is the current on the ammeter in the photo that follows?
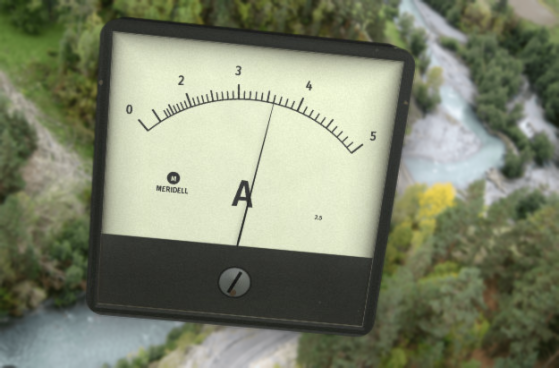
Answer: 3.6 A
